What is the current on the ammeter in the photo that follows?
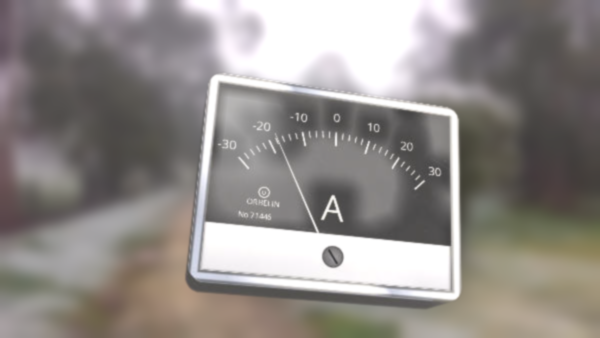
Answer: -18 A
